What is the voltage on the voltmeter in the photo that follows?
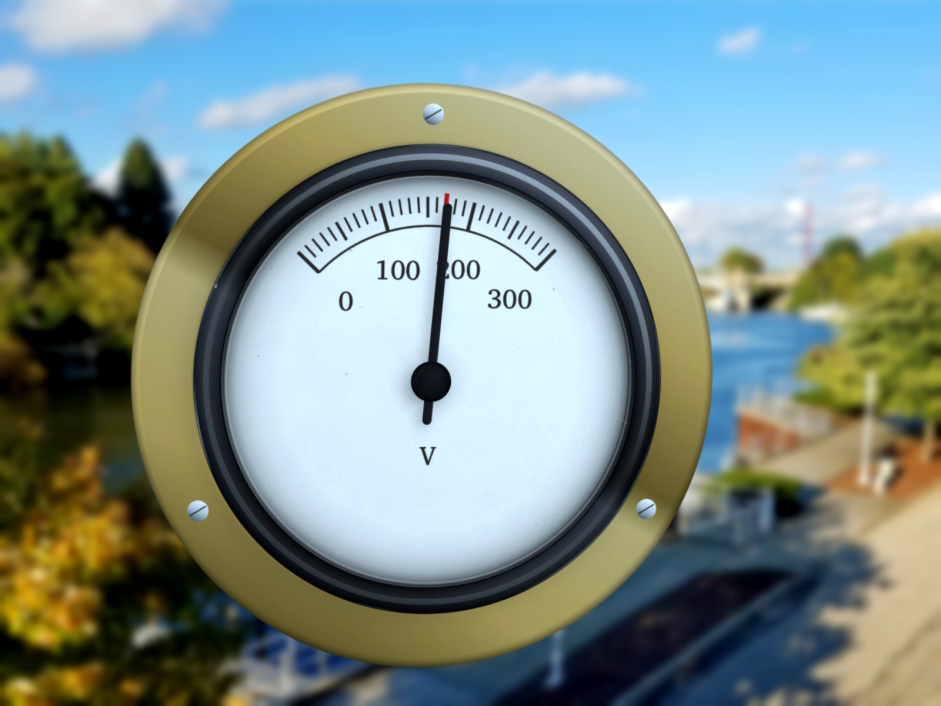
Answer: 170 V
